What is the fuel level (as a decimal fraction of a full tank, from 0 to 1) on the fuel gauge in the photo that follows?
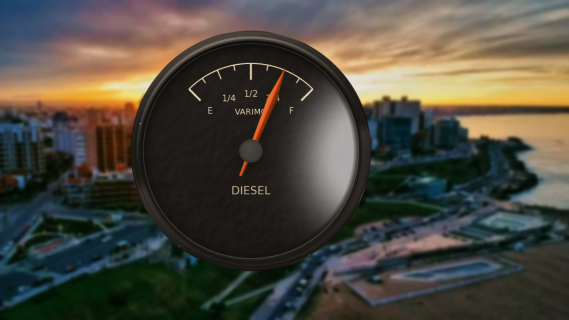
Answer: 0.75
